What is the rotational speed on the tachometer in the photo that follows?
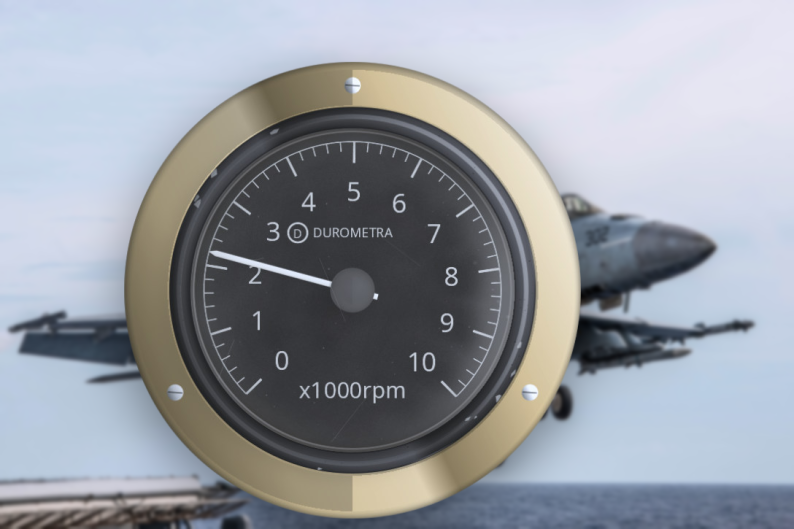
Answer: 2200 rpm
